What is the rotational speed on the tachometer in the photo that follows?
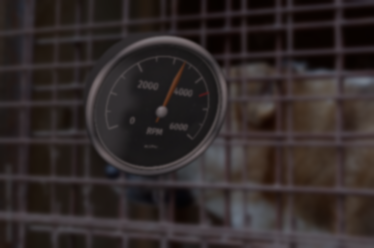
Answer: 3250 rpm
